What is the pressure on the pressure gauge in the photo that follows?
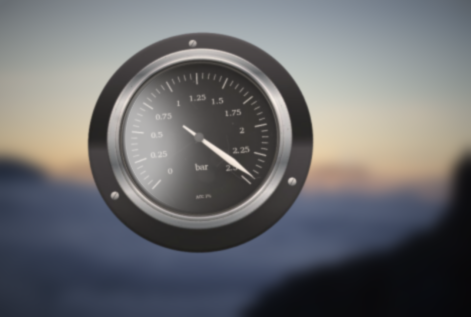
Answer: 2.45 bar
